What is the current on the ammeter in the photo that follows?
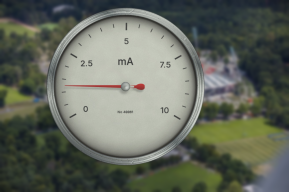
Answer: 1.25 mA
